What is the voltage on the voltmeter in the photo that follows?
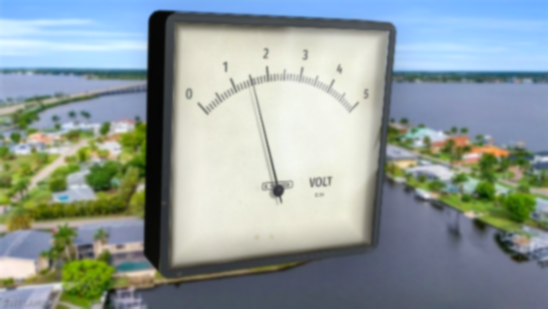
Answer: 1.5 V
